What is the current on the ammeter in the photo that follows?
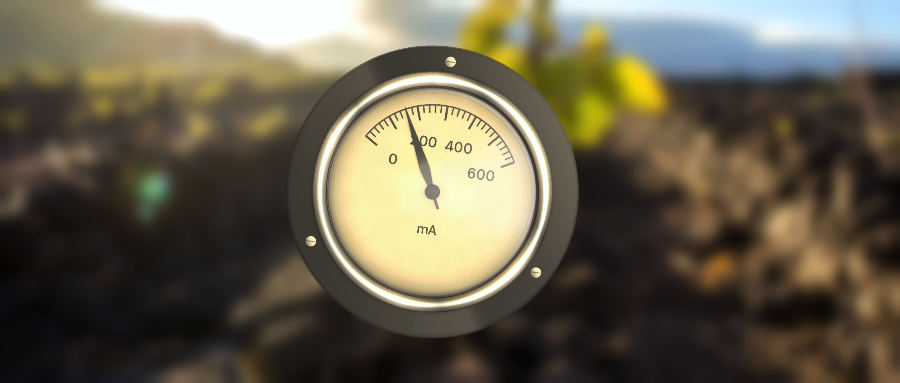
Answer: 160 mA
